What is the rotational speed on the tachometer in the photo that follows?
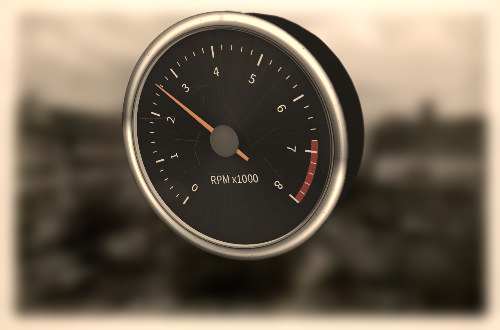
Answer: 2600 rpm
